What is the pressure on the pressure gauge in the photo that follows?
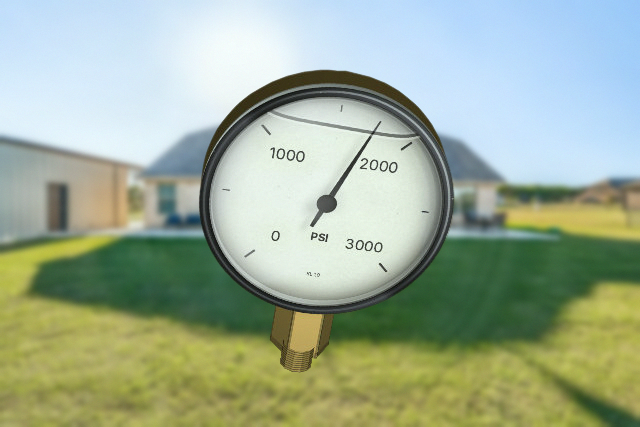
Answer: 1750 psi
